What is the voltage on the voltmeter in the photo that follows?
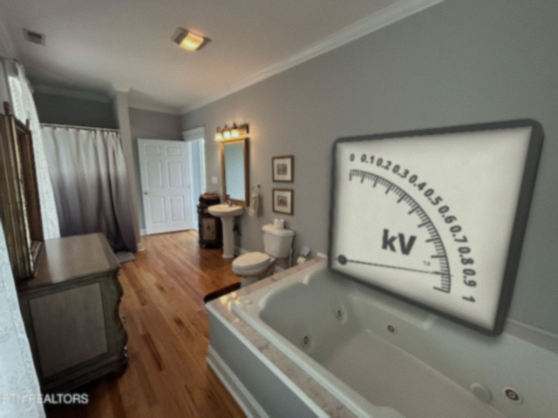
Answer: 0.9 kV
